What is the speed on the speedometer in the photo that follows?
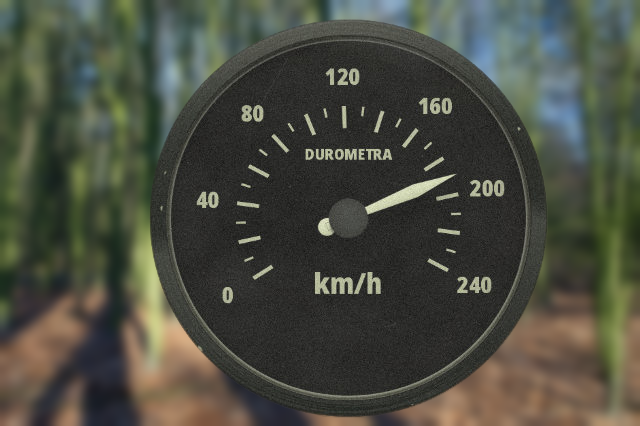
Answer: 190 km/h
